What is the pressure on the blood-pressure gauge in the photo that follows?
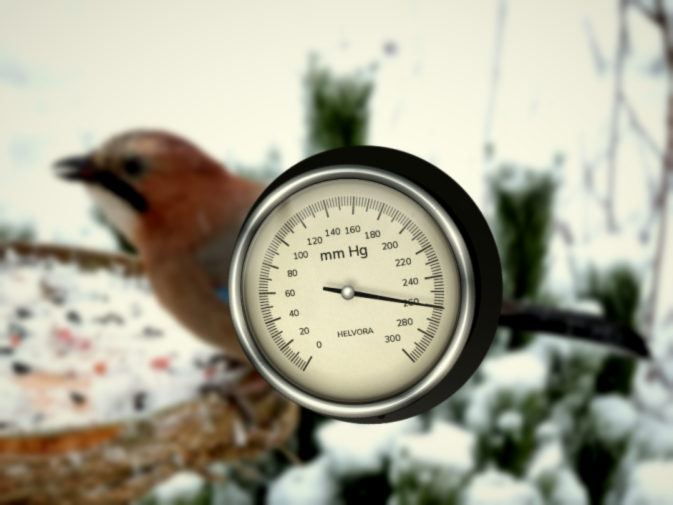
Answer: 260 mmHg
